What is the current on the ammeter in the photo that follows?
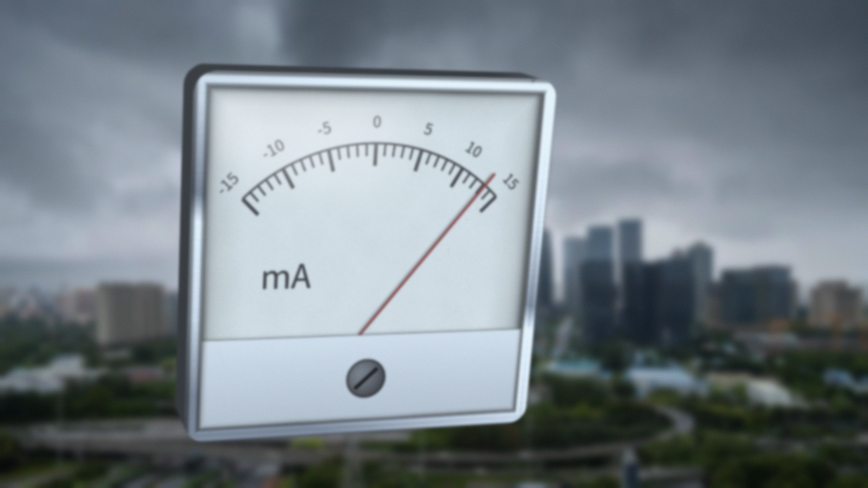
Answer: 13 mA
